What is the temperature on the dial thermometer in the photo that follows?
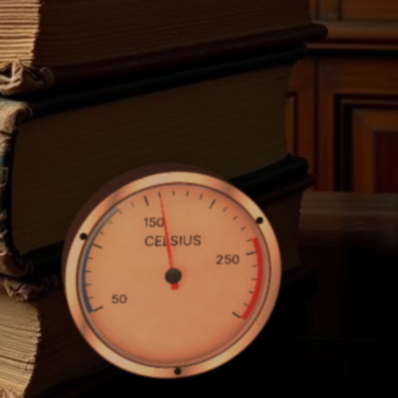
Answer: 160 °C
